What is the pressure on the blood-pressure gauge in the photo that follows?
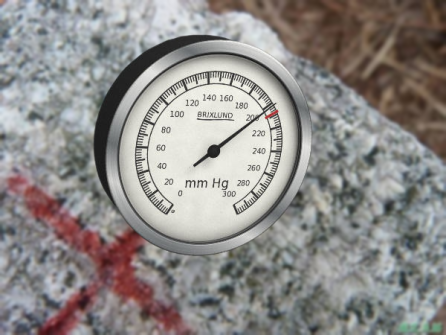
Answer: 200 mmHg
